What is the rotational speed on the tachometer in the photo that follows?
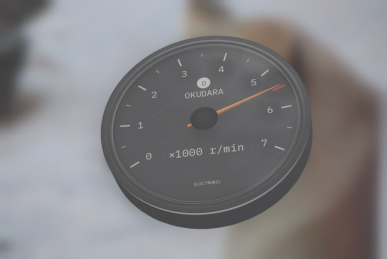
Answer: 5500 rpm
